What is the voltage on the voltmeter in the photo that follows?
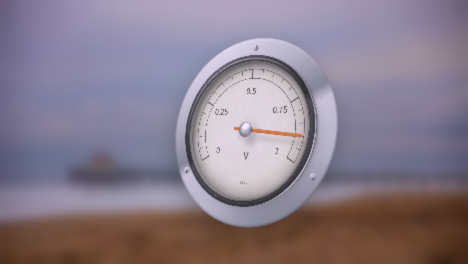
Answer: 0.9 V
